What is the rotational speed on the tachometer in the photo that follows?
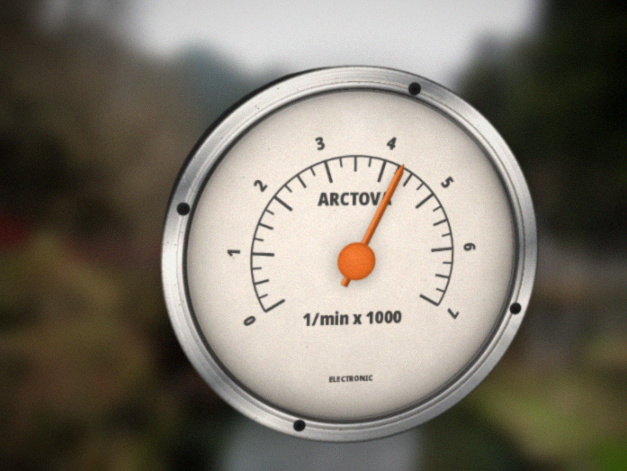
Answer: 4250 rpm
